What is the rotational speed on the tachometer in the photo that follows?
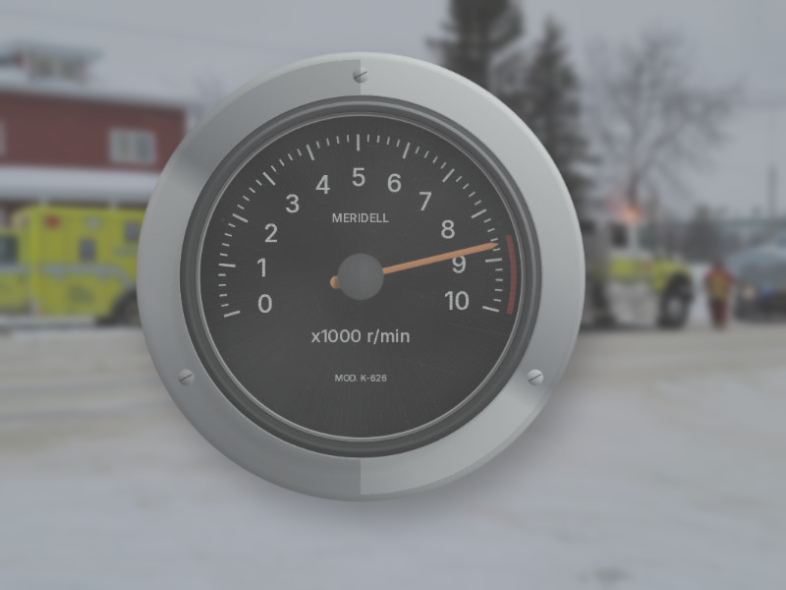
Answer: 8700 rpm
